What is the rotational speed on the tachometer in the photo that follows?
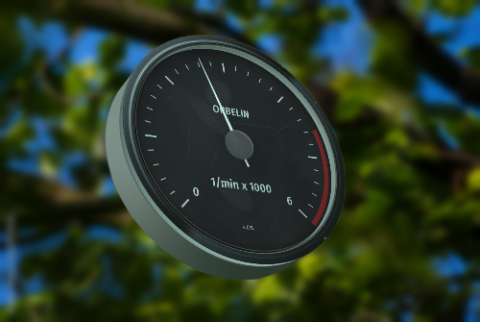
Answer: 2600 rpm
